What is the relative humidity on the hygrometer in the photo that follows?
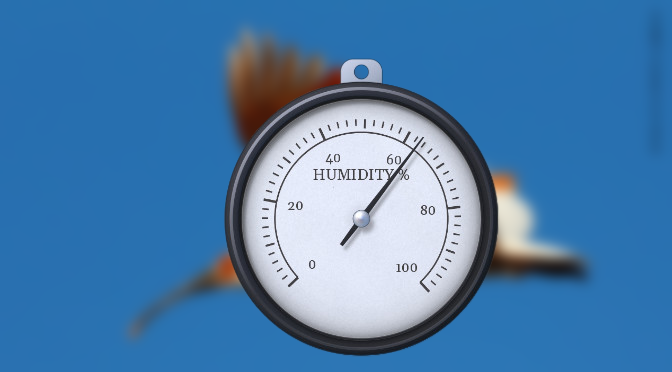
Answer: 63 %
